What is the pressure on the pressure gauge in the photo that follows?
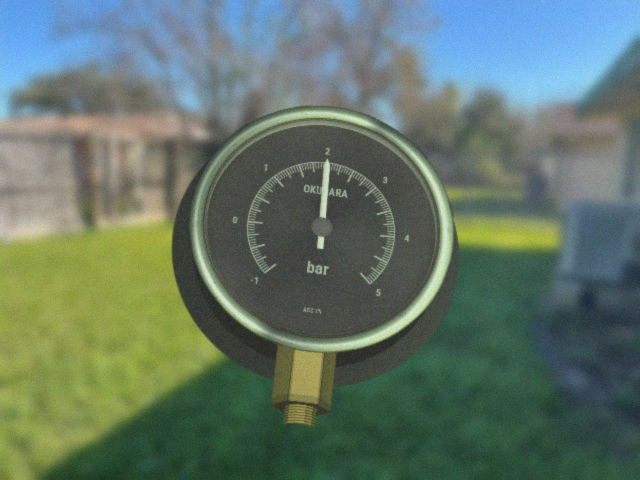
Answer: 2 bar
